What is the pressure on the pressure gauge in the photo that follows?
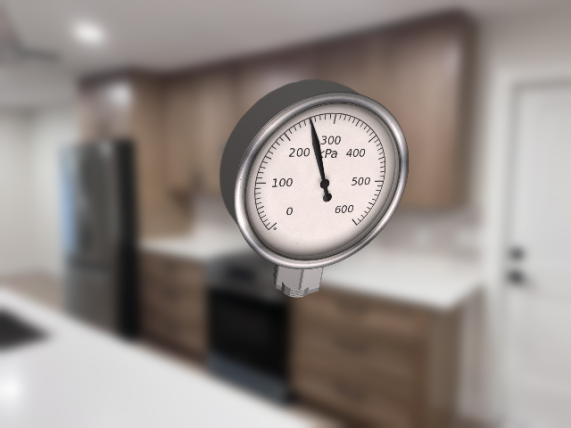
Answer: 250 kPa
